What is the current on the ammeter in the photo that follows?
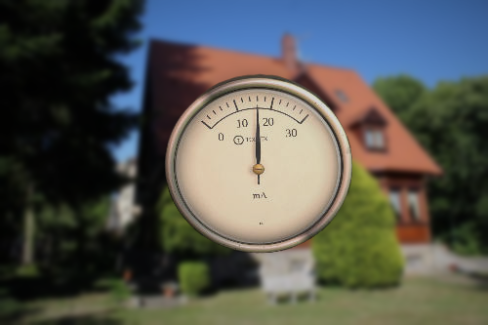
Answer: 16 mA
